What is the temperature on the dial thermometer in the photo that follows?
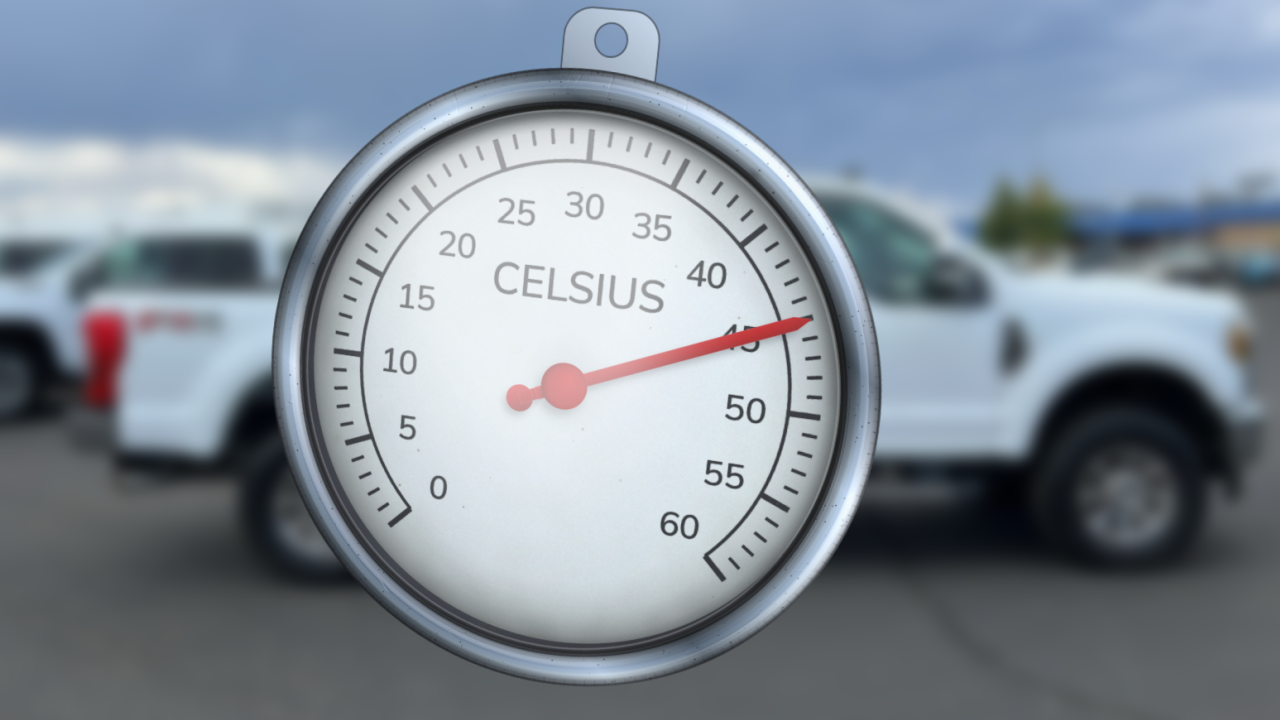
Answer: 45 °C
